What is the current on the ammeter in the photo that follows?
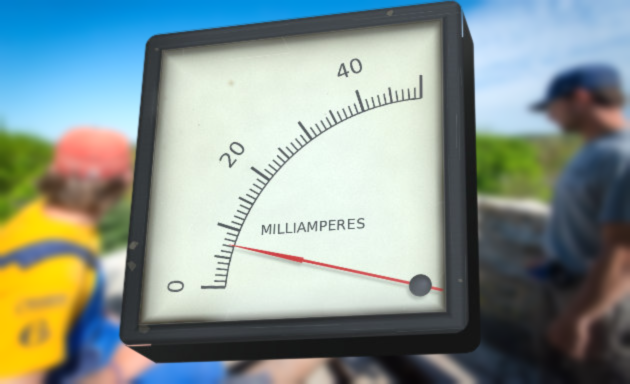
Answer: 7 mA
